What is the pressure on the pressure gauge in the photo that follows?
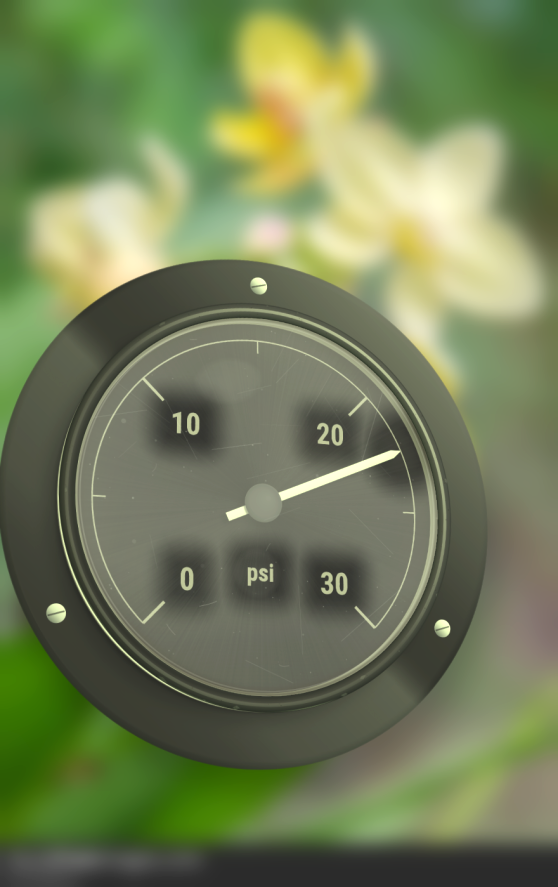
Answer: 22.5 psi
